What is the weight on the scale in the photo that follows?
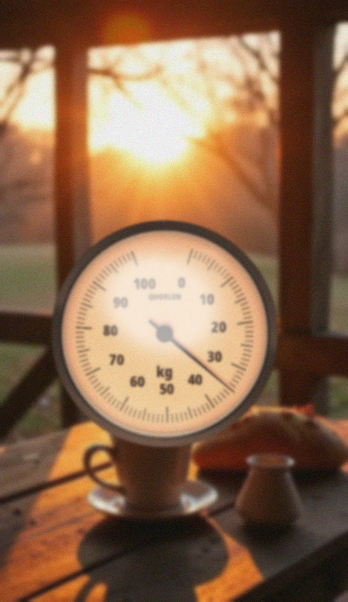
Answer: 35 kg
